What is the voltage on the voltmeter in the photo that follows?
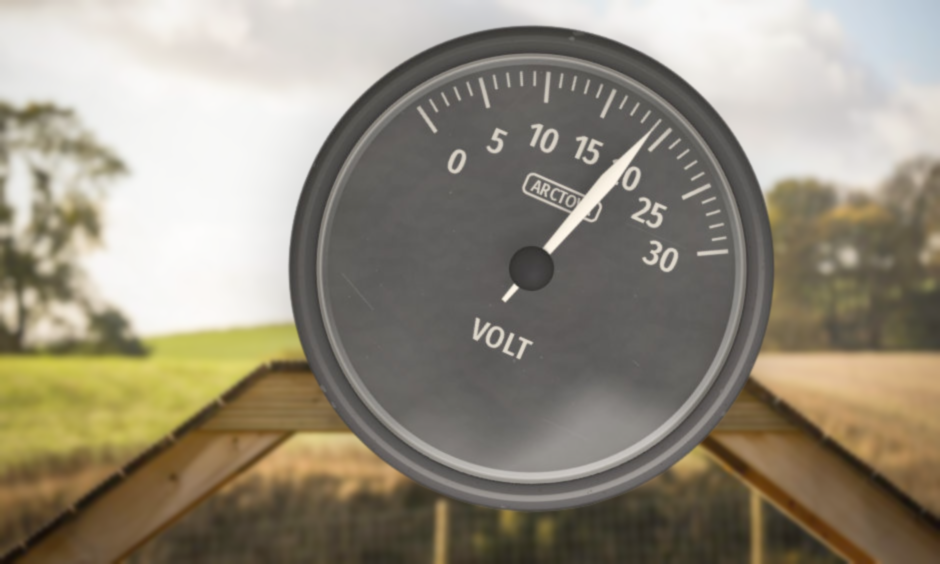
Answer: 19 V
